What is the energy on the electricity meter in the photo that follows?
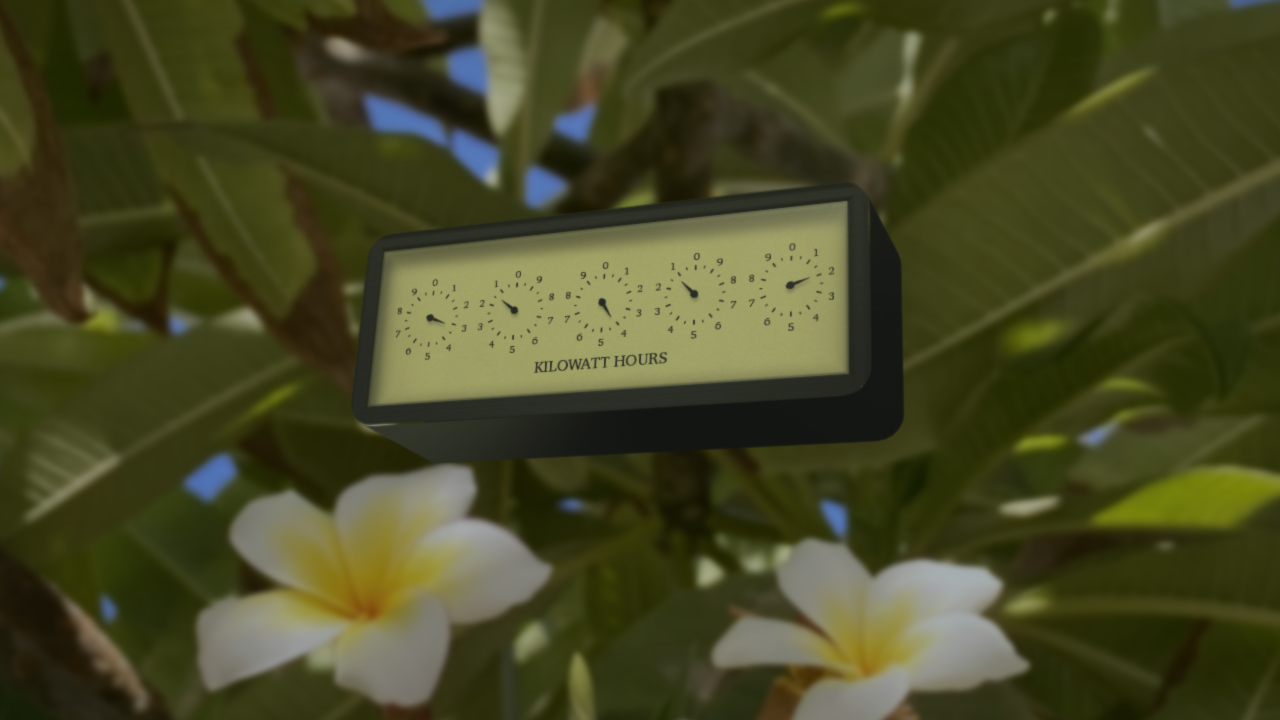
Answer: 31412 kWh
